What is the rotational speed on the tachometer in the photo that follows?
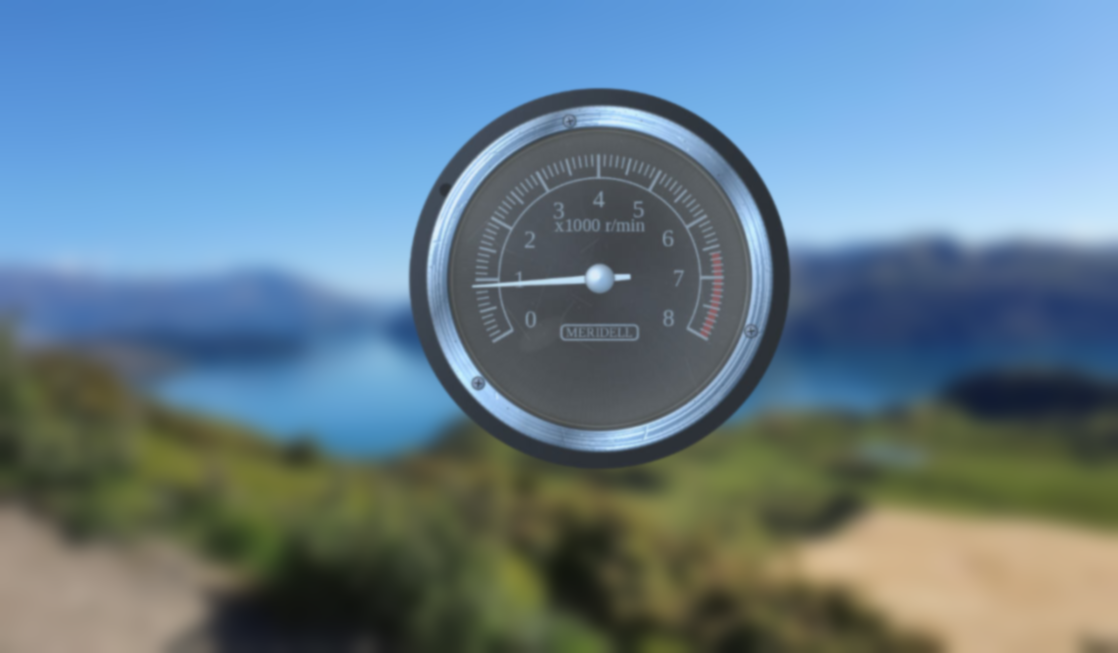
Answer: 900 rpm
